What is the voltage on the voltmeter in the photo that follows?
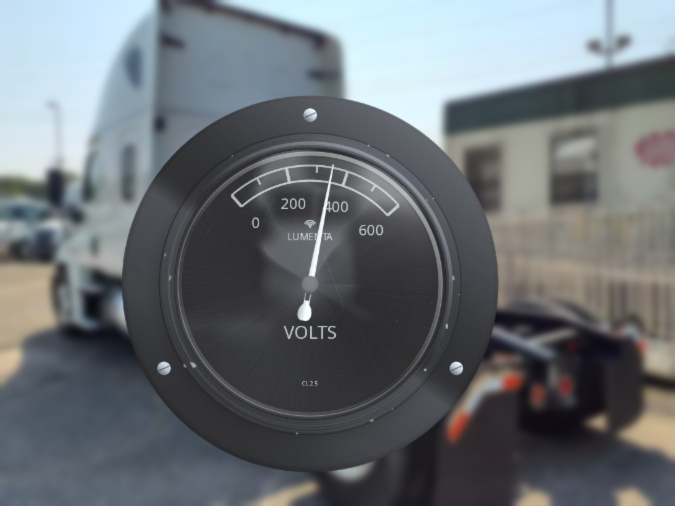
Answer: 350 V
